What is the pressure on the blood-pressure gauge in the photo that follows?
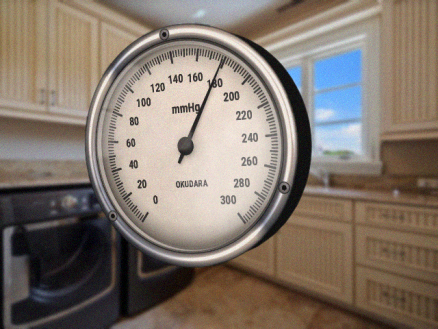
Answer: 180 mmHg
